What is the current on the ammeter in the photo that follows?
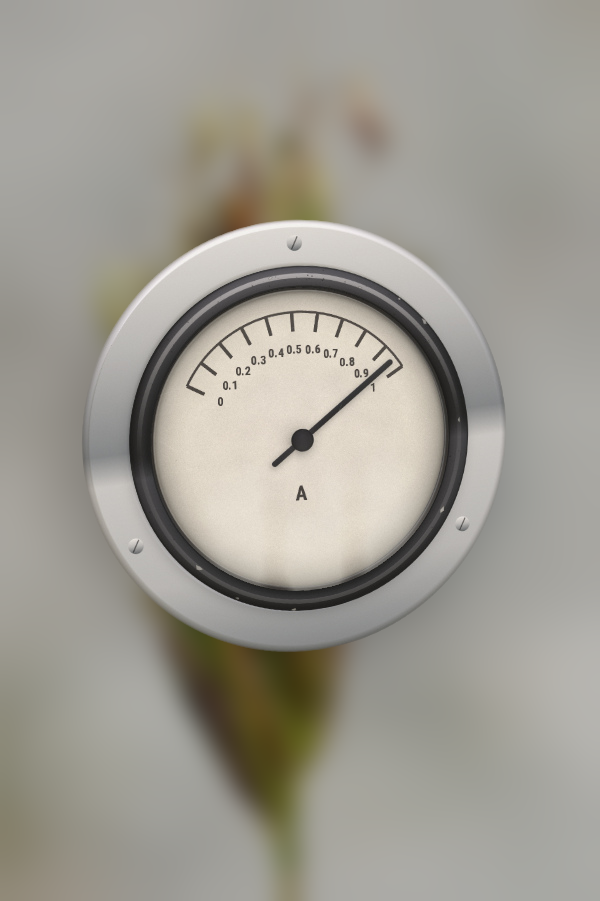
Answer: 0.95 A
